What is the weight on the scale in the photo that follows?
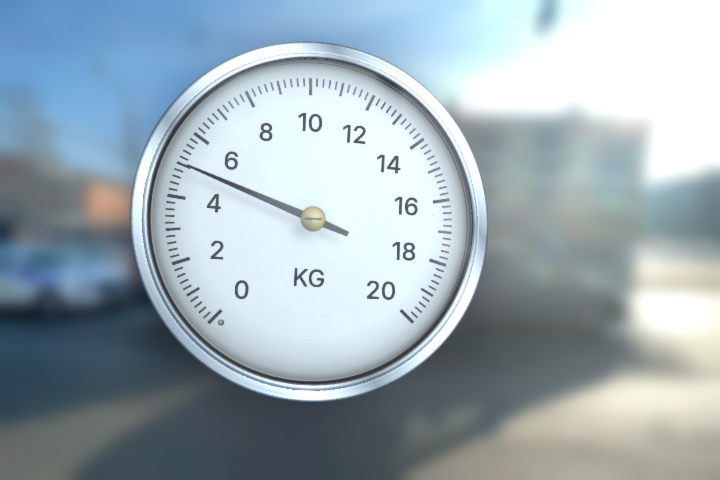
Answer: 5 kg
